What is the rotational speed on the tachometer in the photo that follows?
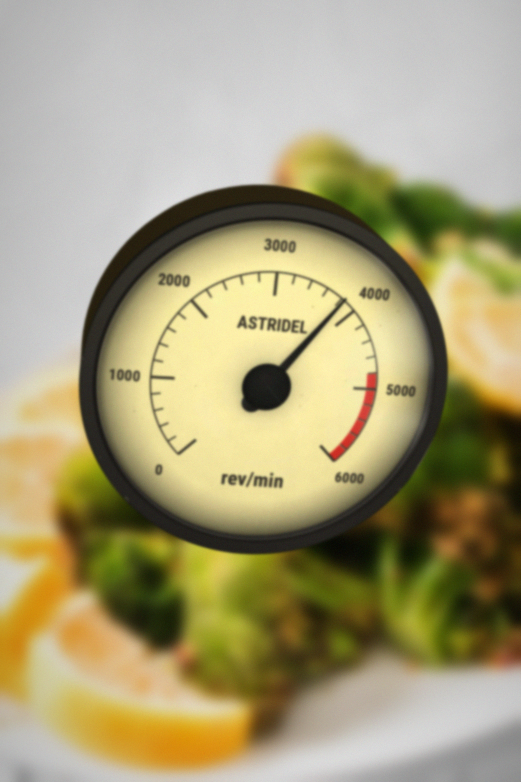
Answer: 3800 rpm
